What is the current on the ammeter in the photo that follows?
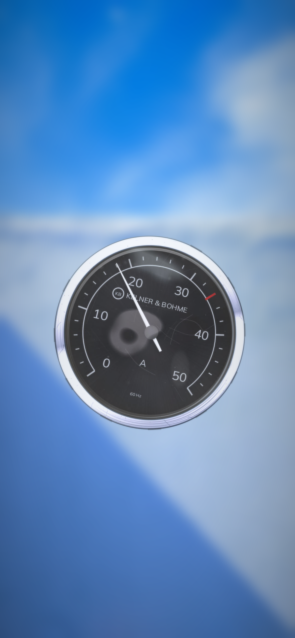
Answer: 18 A
